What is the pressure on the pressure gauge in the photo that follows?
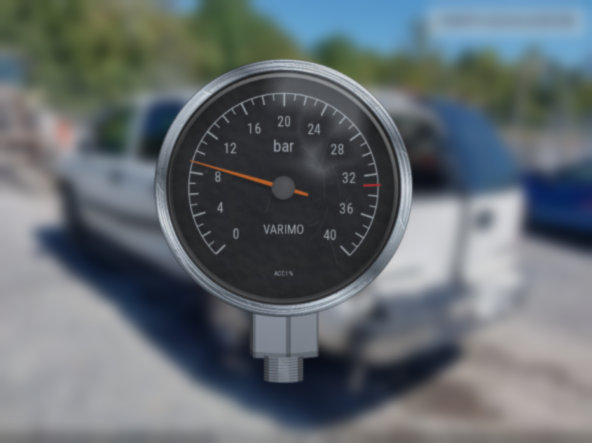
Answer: 9 bar
